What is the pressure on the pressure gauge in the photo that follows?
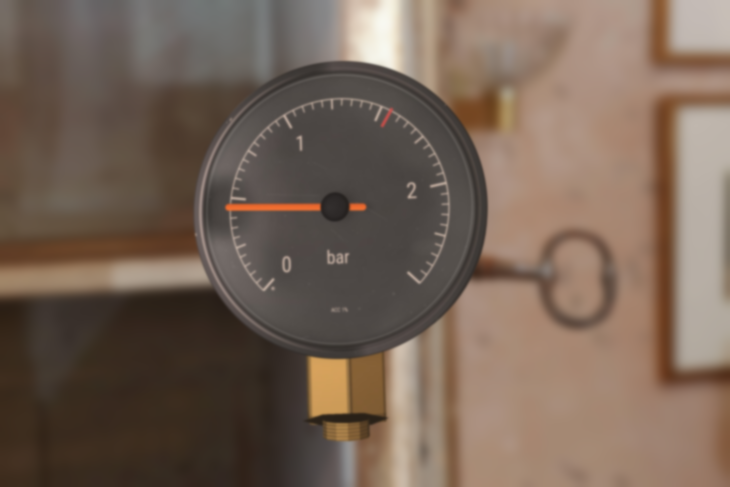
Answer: 0.45 bar
